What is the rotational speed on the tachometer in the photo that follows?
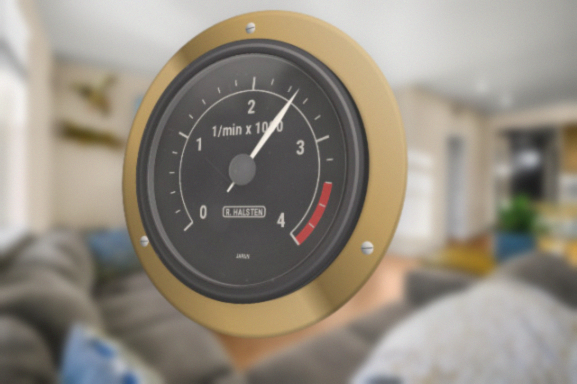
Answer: 2500 rpm
